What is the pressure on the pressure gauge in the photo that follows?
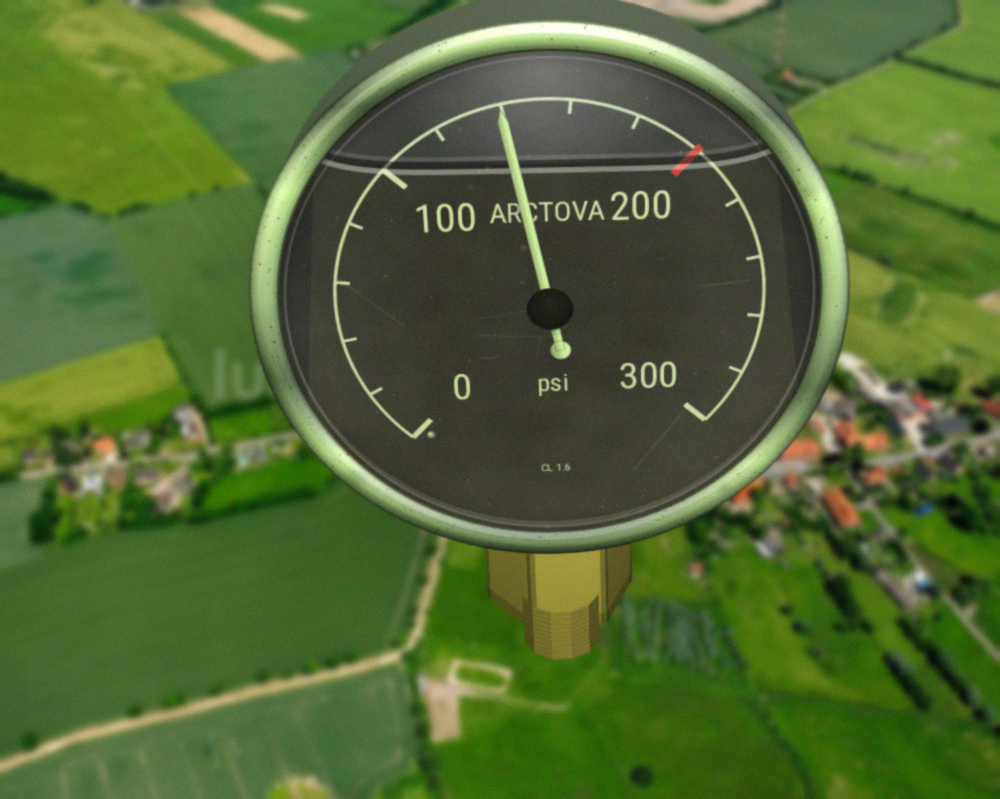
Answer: 140 psi
